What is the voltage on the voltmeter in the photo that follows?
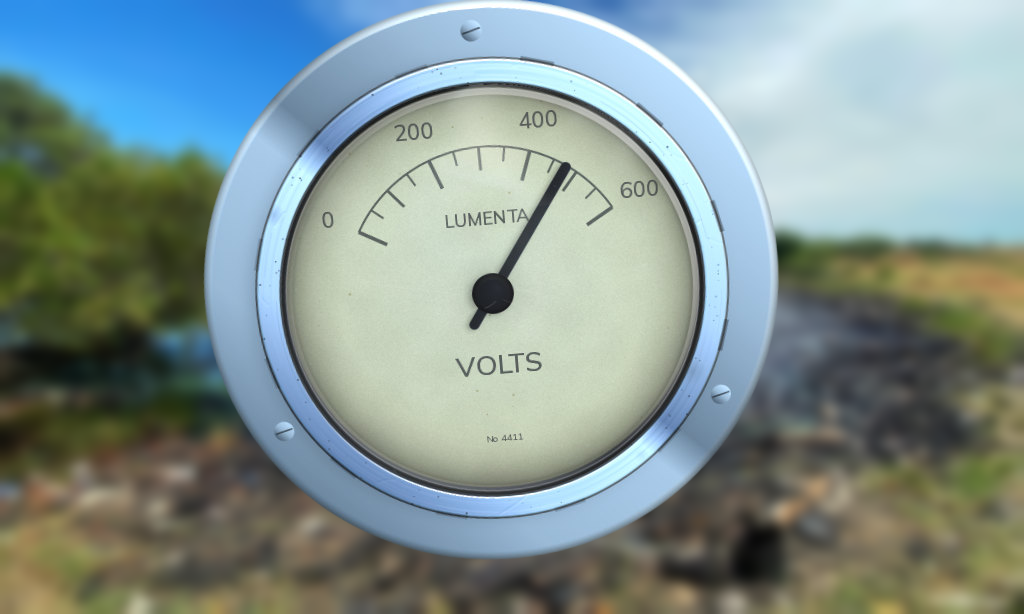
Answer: 475 V
